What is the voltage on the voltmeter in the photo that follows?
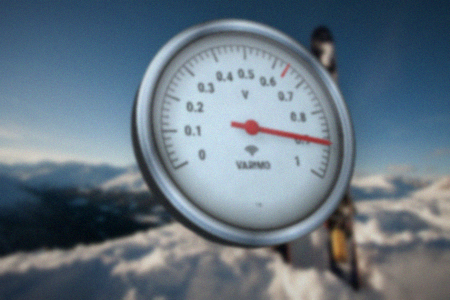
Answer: 0.9 V
